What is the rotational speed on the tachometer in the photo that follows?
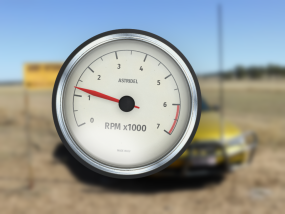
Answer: 1250 rpm
